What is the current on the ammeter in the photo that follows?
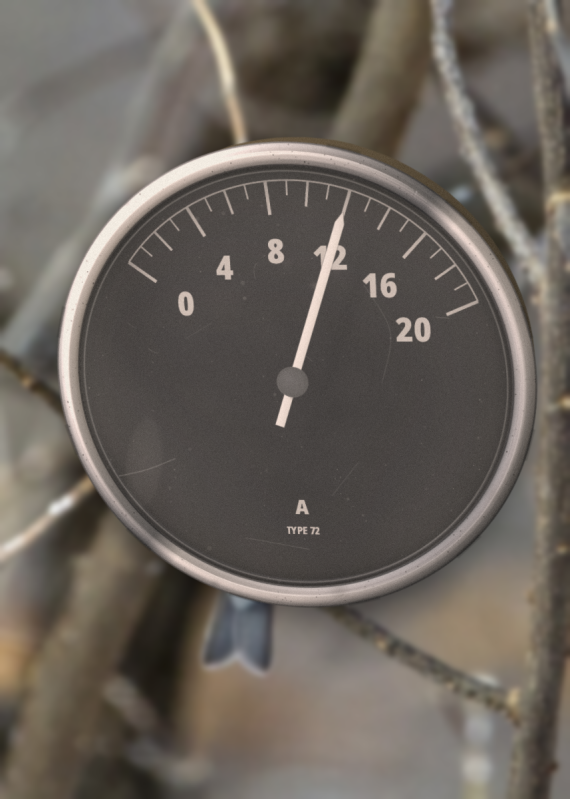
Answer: 12 A
